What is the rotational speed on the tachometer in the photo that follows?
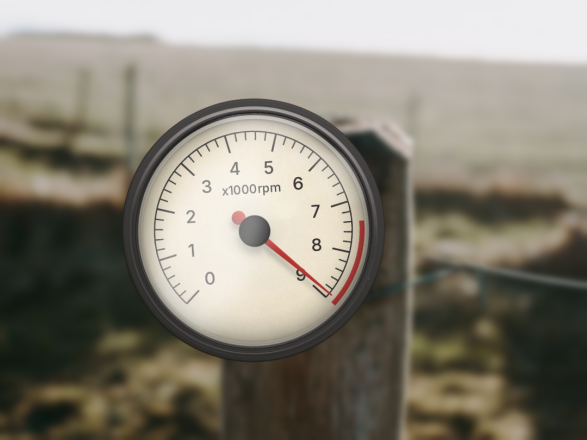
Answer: 8900 rpm
